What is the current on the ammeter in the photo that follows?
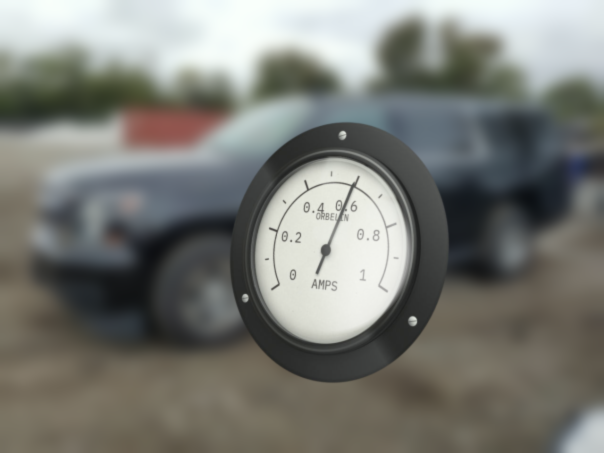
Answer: 0.6 A
